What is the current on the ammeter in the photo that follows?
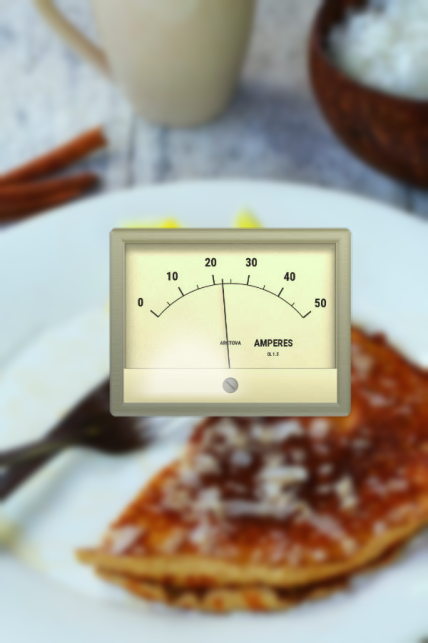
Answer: 22.5 A
